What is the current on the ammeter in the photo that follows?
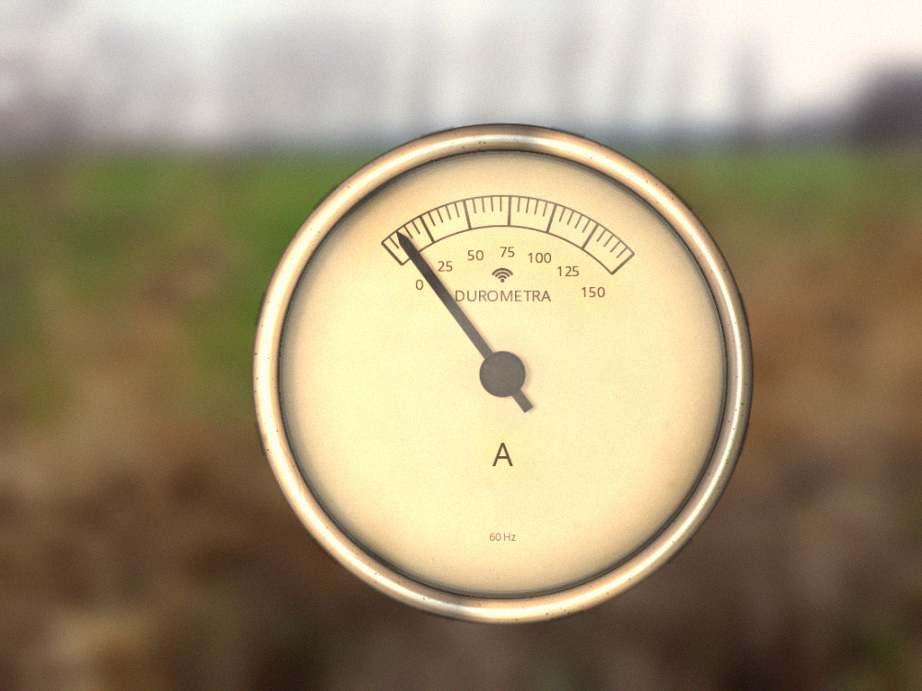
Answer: 10 A
